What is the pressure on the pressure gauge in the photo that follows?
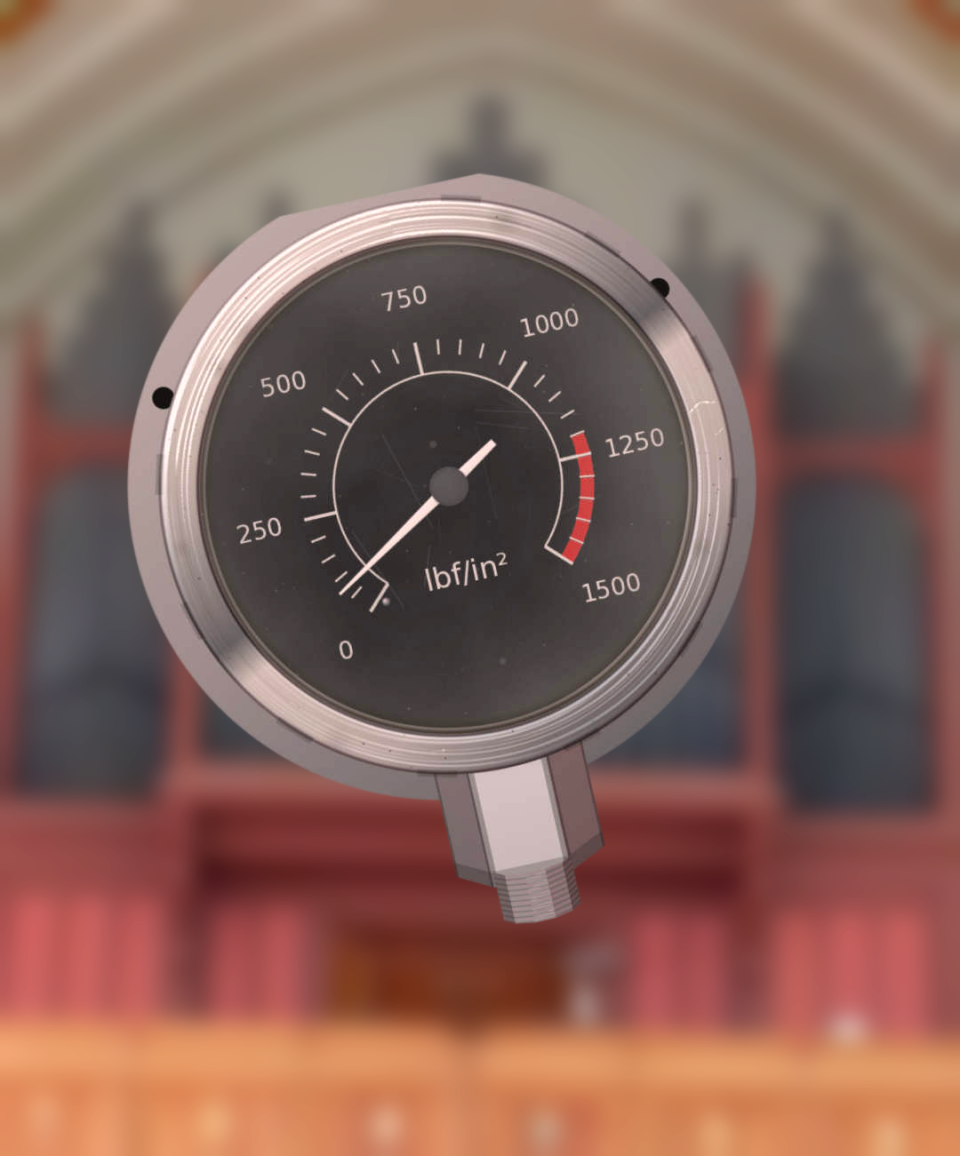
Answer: 75 psi
